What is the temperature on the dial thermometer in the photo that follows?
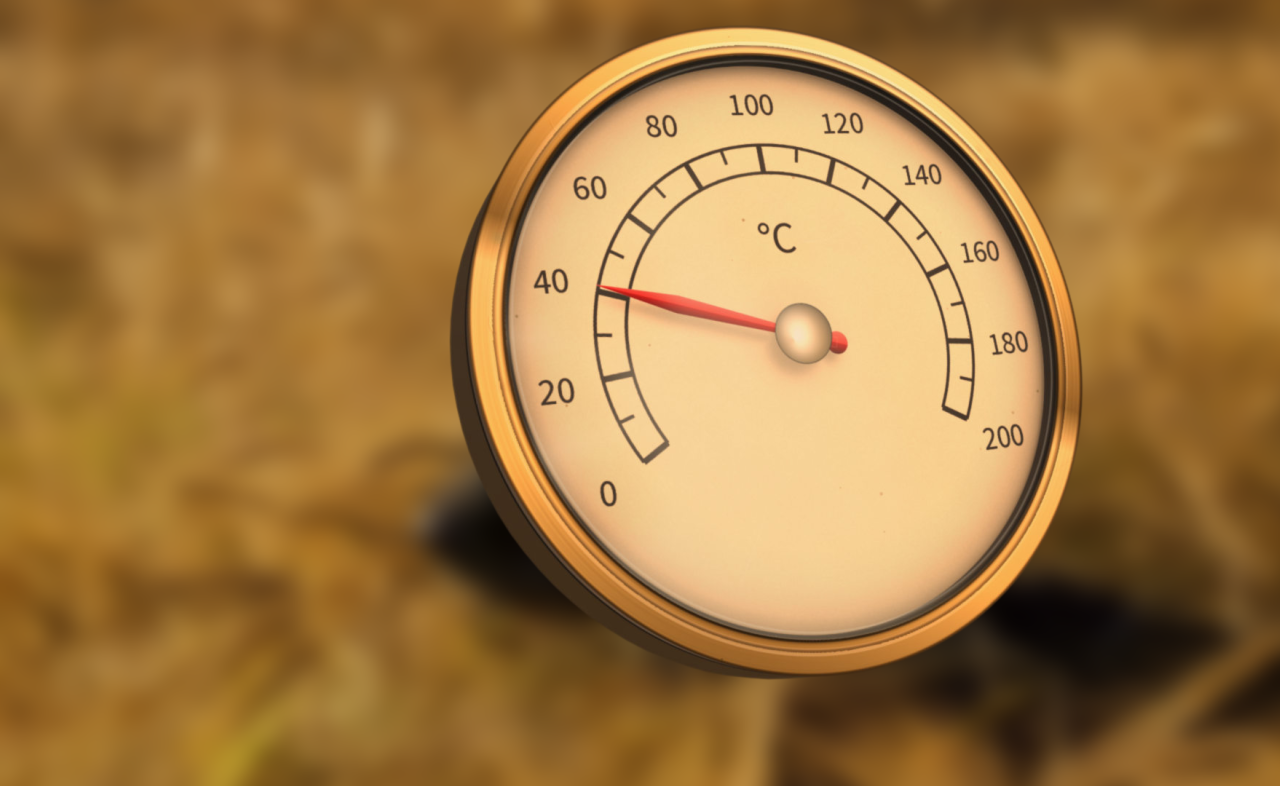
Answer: 40 °C
